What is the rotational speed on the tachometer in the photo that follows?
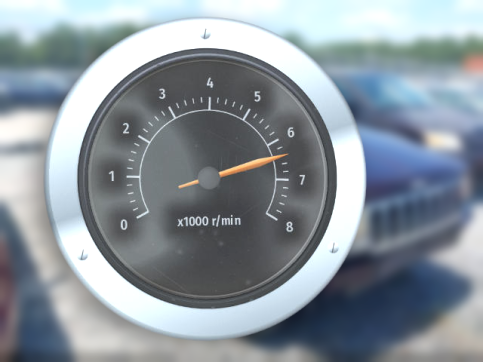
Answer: 6400 rpm
